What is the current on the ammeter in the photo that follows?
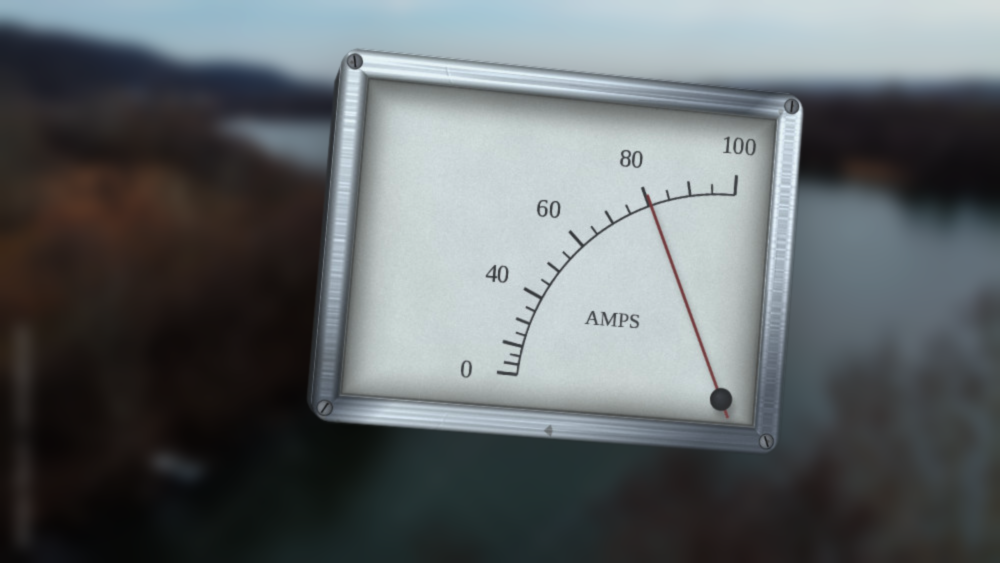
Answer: 80 A
